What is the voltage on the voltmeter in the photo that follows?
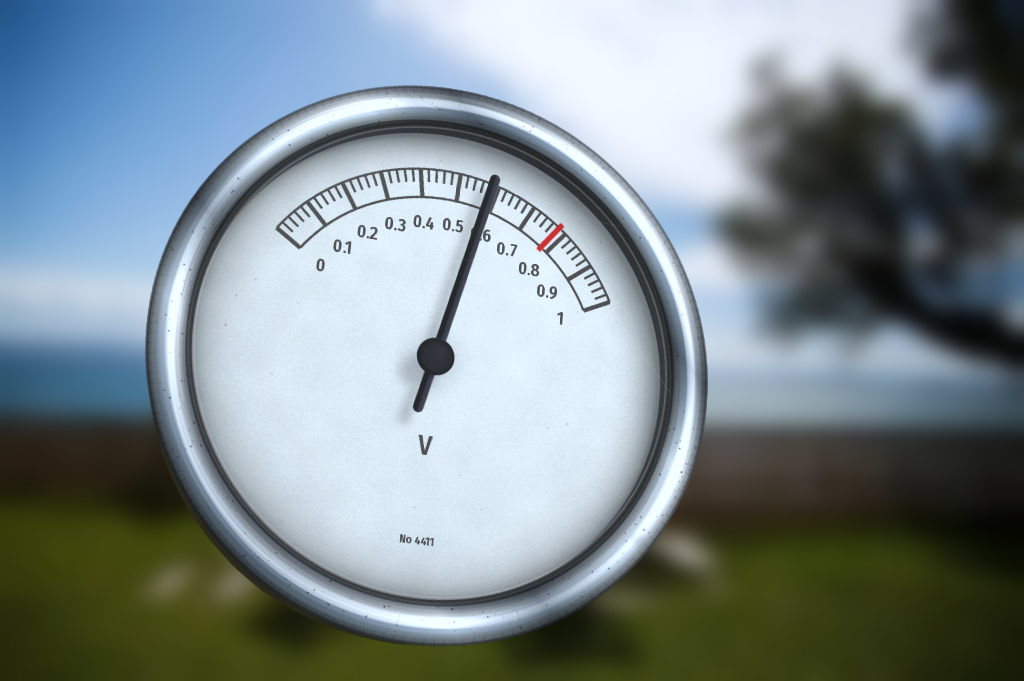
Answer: 0.58 V
